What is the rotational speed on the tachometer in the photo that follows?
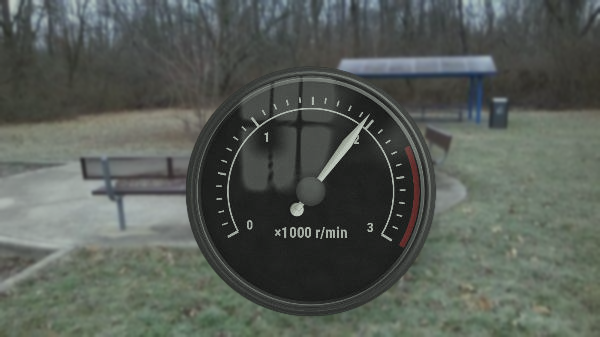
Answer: 1950 rpm
